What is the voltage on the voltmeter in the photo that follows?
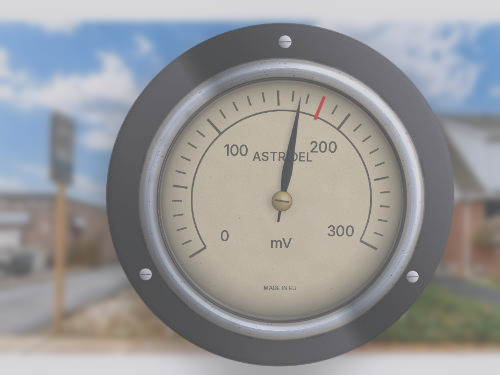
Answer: 165 mV
